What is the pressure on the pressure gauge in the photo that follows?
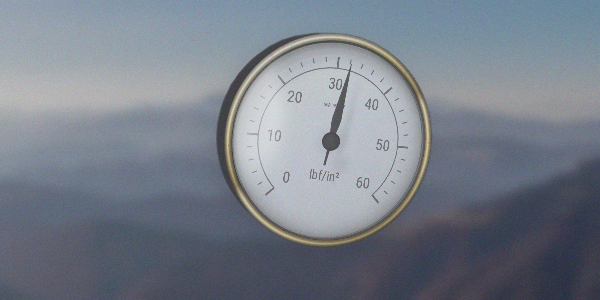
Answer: 32 psi
